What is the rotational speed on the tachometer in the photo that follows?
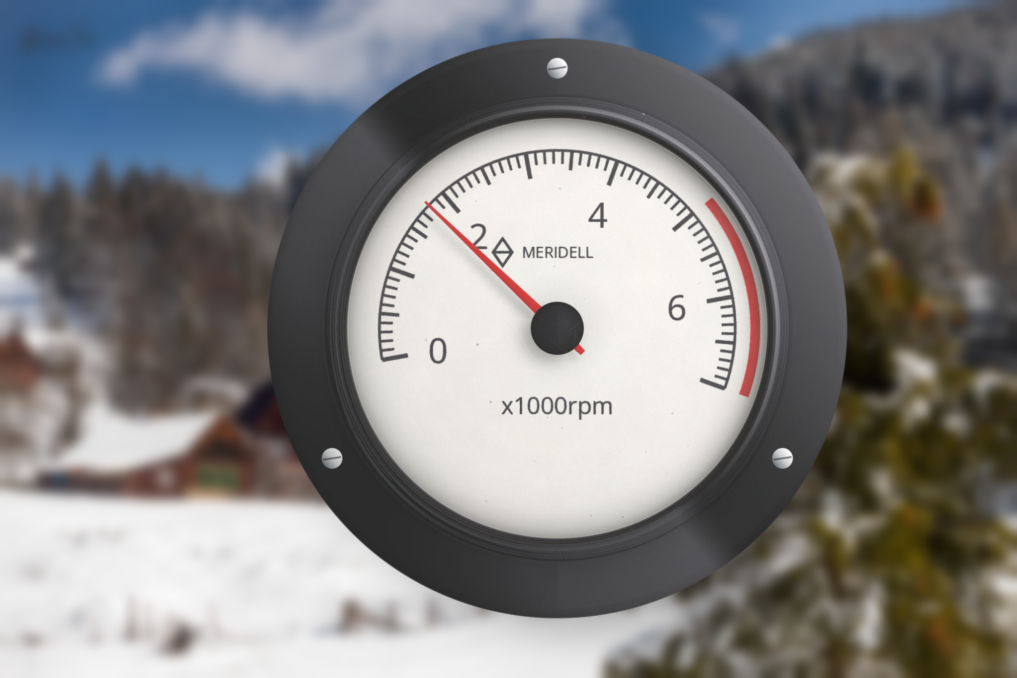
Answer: 1800 rpm
